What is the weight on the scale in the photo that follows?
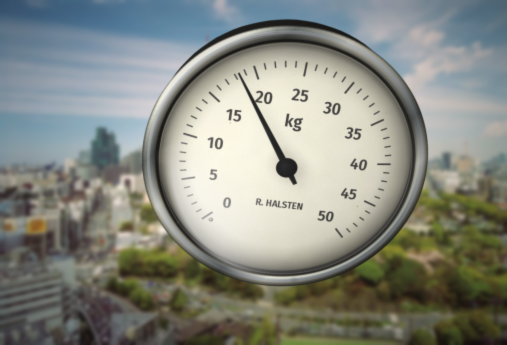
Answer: 18.5 kg
